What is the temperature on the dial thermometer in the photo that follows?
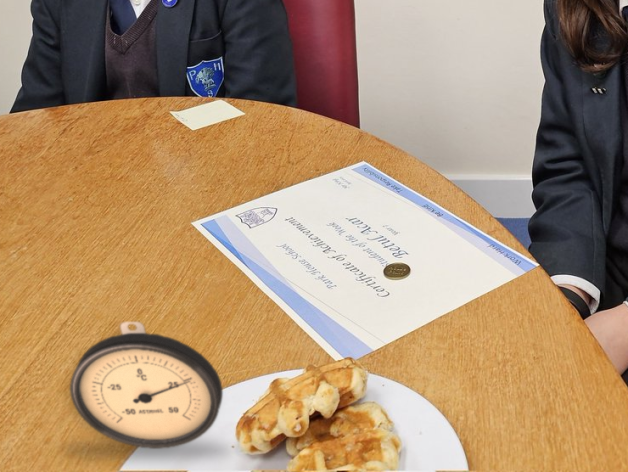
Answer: 25 °C
